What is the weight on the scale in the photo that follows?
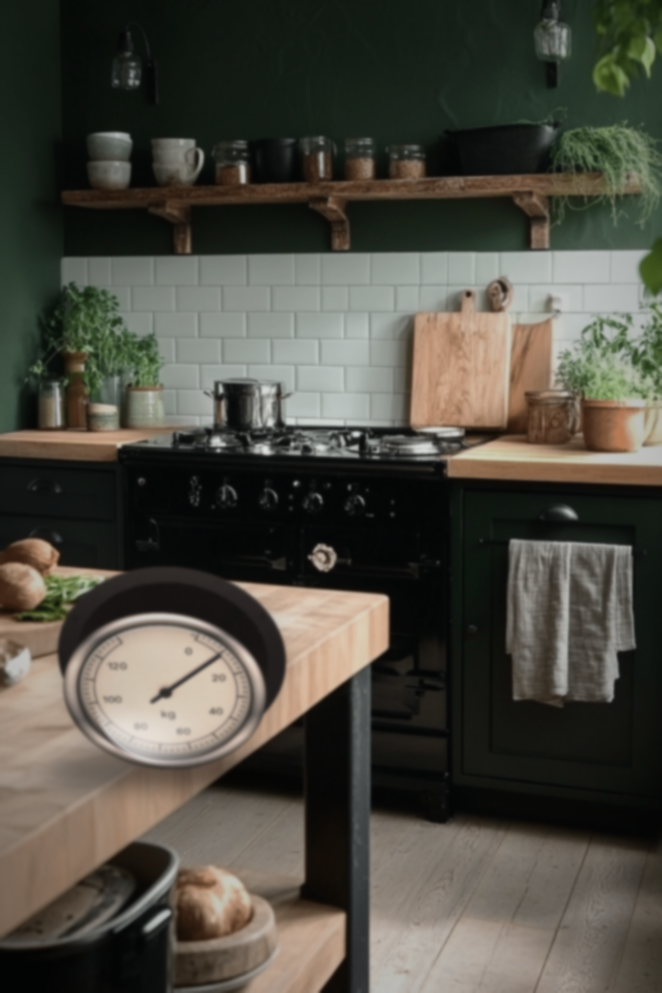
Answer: 10 kg
